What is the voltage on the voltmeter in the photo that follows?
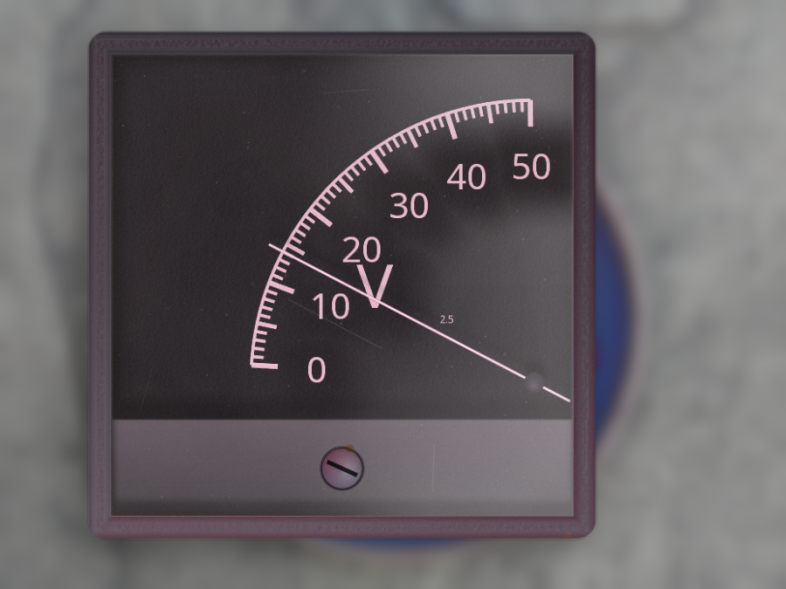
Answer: 14 V
